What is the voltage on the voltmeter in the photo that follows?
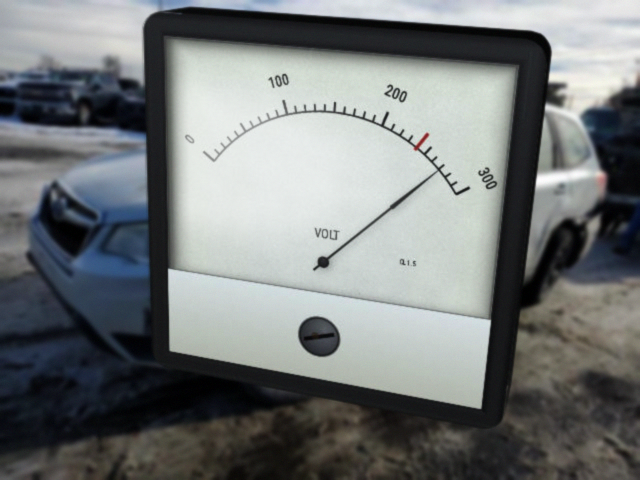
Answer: 270 V
